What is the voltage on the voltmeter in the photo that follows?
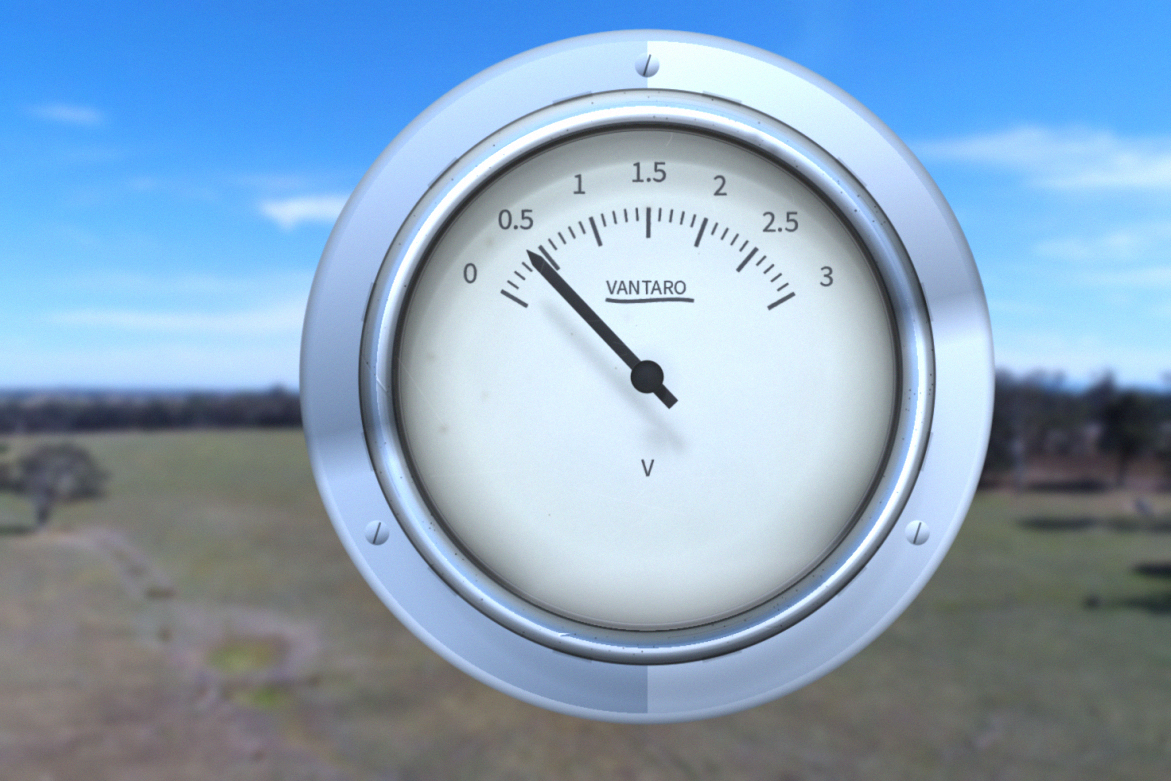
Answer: 0.4 V
